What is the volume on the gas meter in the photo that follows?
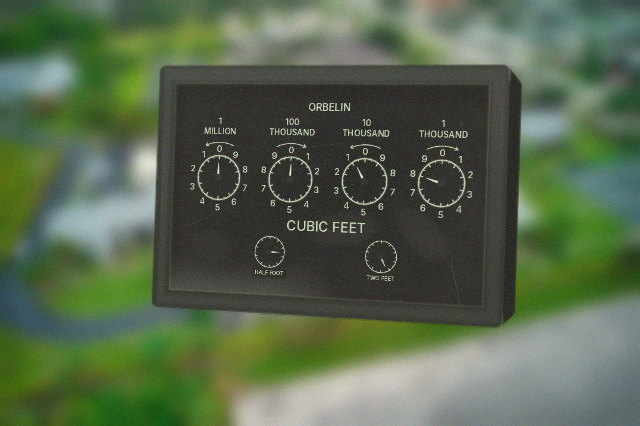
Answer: 800 ft³
